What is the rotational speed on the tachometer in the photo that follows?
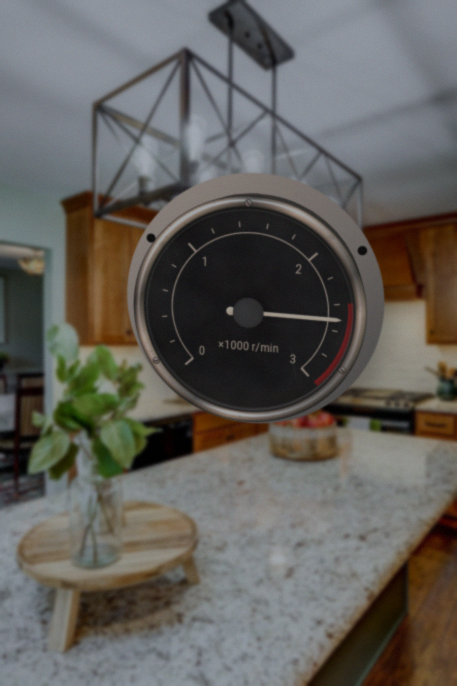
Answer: 2500 rpm
